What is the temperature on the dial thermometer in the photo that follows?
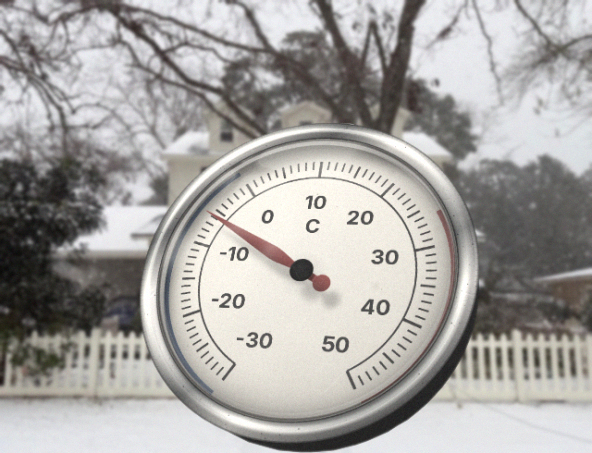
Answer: -6 °C
